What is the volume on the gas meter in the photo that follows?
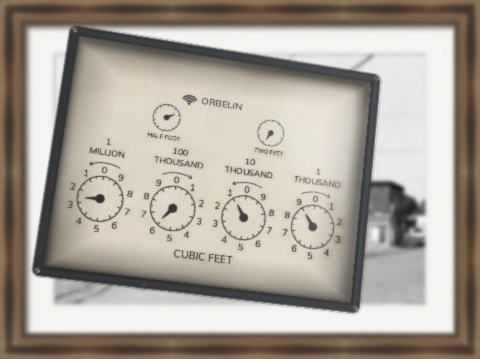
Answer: 260900 ft³
